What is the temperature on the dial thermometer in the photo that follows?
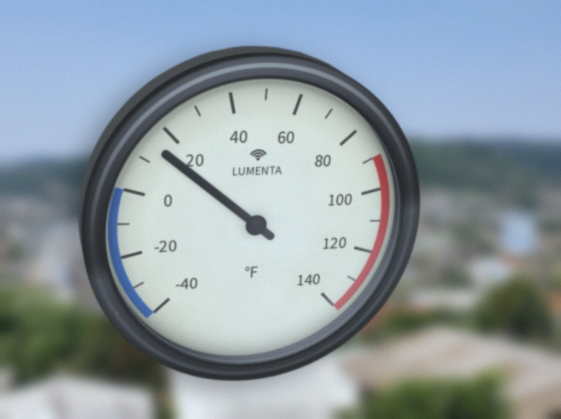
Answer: 15 °F
